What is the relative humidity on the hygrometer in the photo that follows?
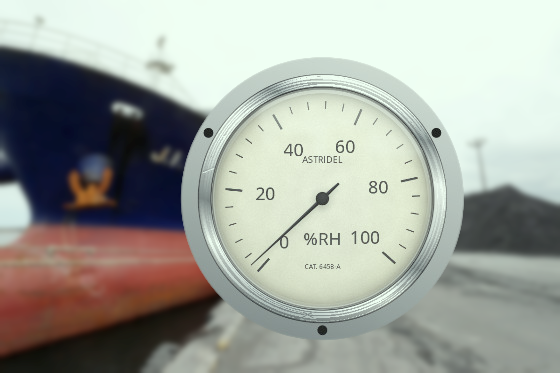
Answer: 2 %
